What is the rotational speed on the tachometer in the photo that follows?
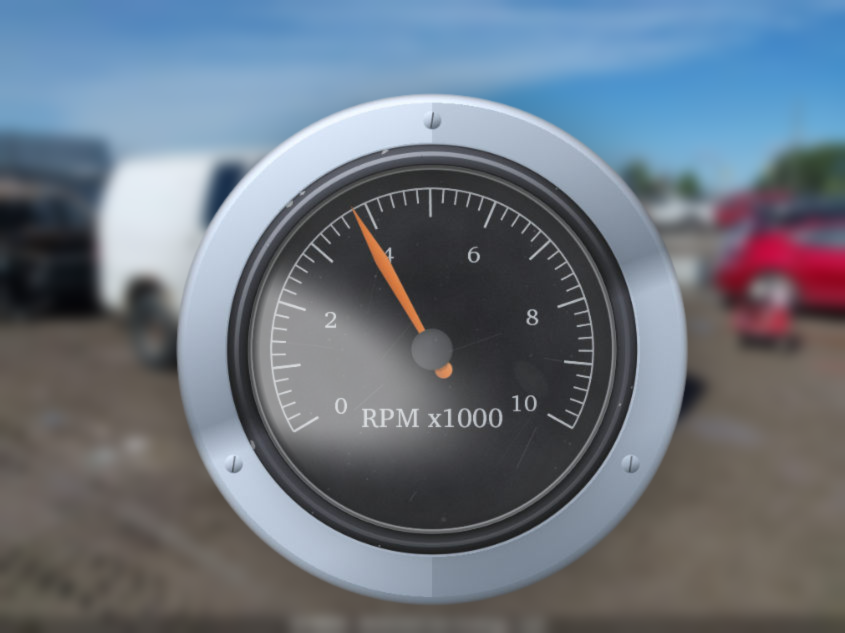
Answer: 3800 rpm
